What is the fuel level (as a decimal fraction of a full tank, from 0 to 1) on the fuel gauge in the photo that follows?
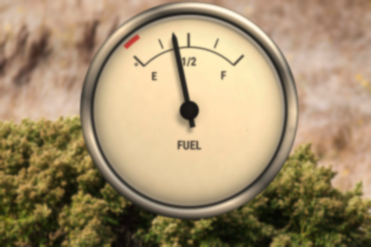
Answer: 0.375
